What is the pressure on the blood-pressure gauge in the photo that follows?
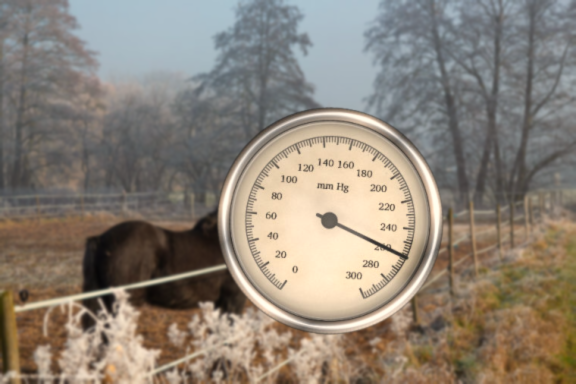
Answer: 260 mmHg
